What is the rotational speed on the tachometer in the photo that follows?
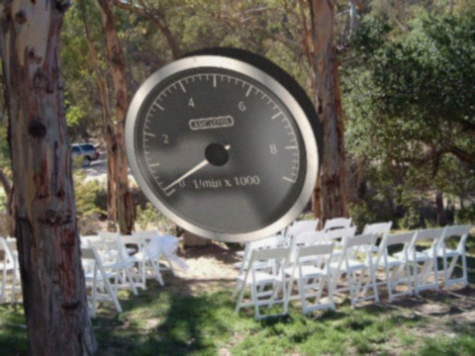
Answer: 200 rpm
